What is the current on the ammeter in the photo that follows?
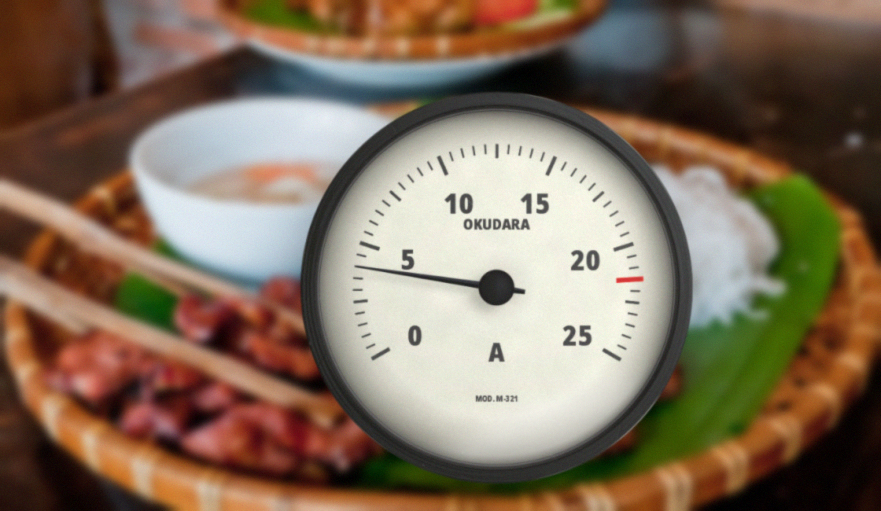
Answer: 4 A
